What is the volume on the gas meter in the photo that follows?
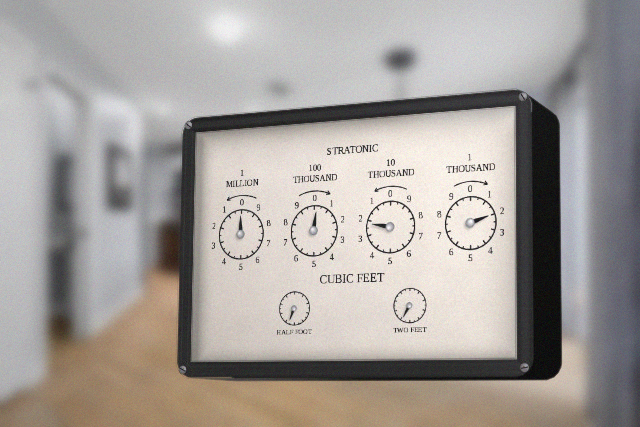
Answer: 2200 ft³
